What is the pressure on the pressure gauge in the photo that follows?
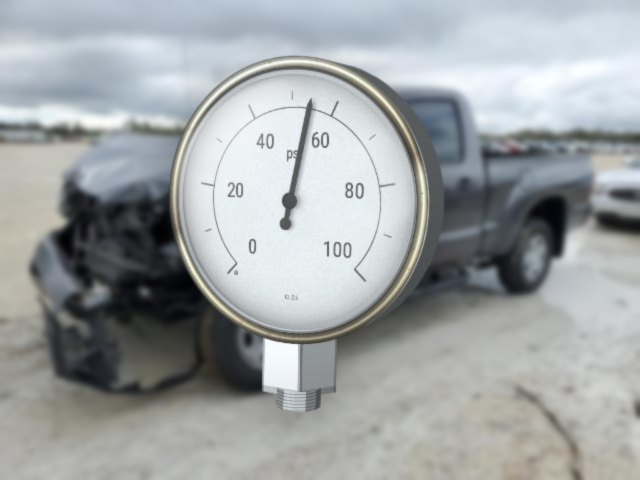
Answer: 55 psi
